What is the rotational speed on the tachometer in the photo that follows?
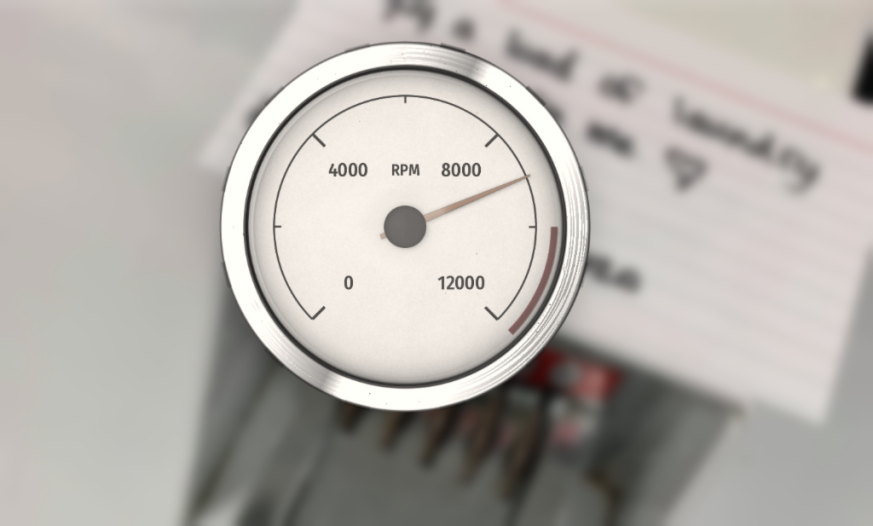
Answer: 9000 rpm
